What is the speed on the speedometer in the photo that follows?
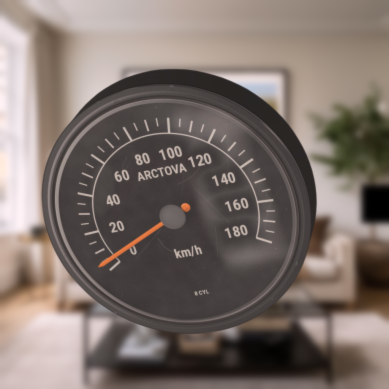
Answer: 5 km/h
